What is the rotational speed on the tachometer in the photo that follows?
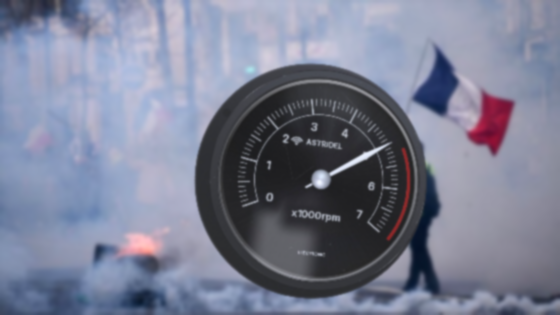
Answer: 5000 rpm
